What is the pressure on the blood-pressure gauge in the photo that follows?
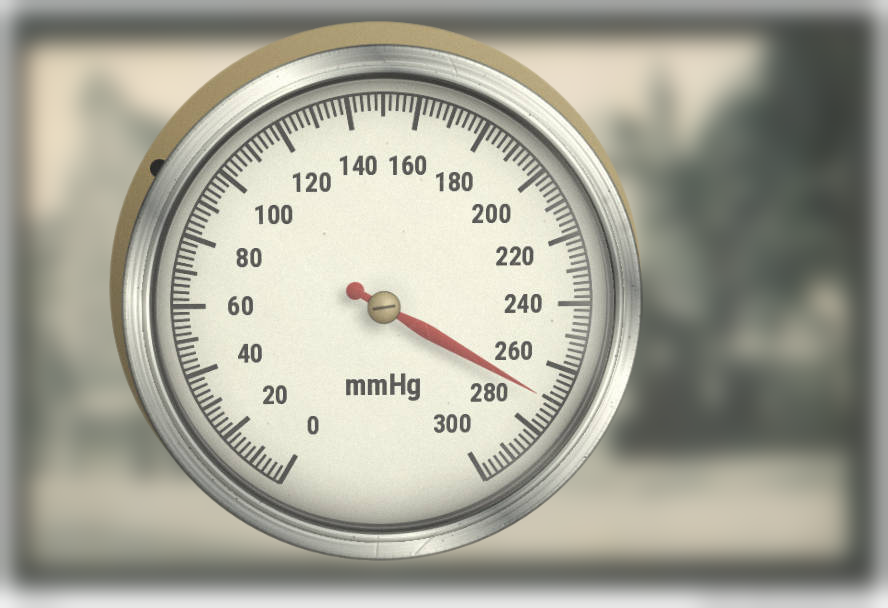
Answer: 270 mmHg
